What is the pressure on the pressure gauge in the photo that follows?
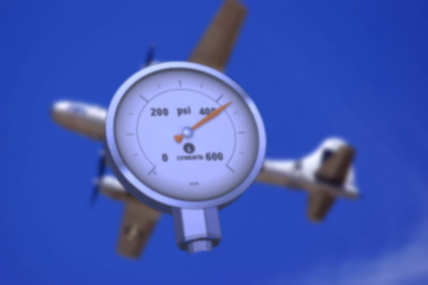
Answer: 425 psi
